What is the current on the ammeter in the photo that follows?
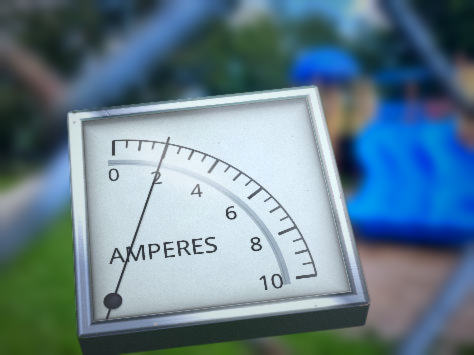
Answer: 2 A
